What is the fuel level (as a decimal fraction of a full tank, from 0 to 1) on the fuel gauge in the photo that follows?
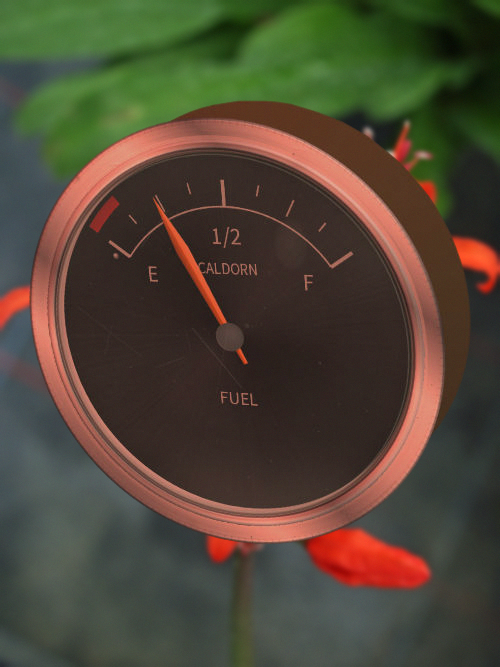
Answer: 0.25
